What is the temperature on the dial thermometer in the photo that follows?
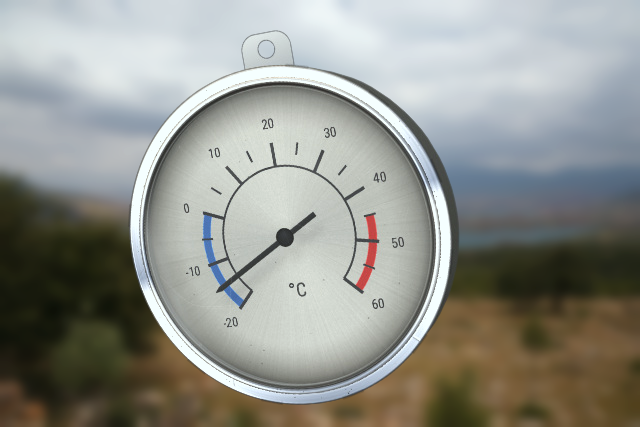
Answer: -15 °C
